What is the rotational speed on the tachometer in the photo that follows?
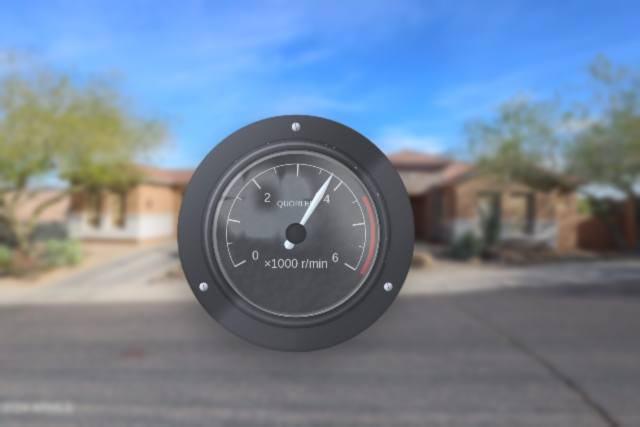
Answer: 3750 rpm
